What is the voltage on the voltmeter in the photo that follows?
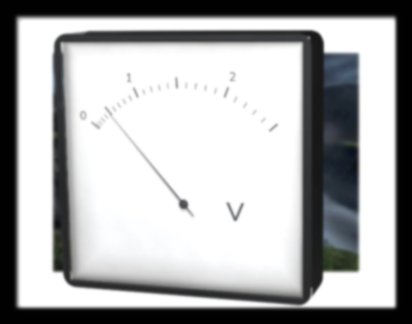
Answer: 0.5 V
